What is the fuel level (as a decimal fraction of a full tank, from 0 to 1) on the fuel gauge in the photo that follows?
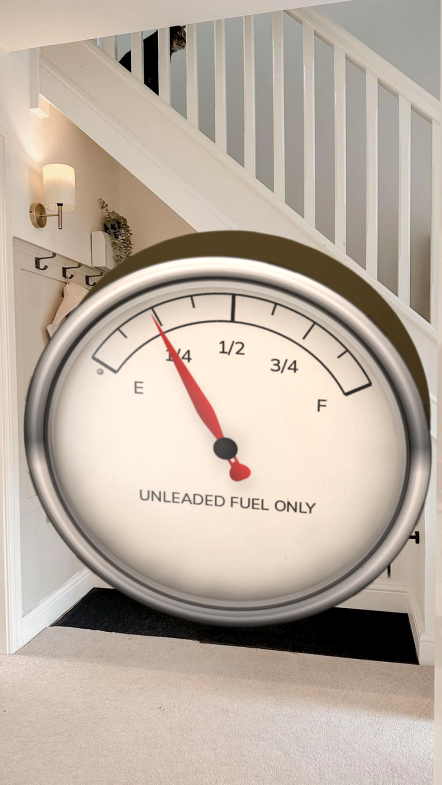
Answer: 0.25
